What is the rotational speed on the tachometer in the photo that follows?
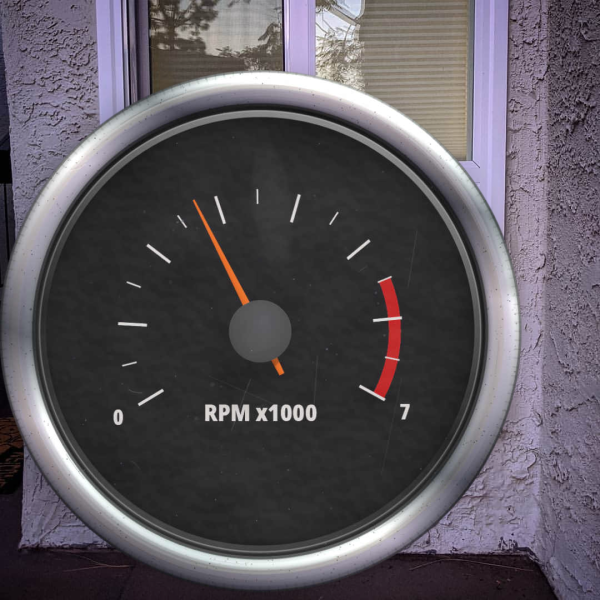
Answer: 2750 rpm
